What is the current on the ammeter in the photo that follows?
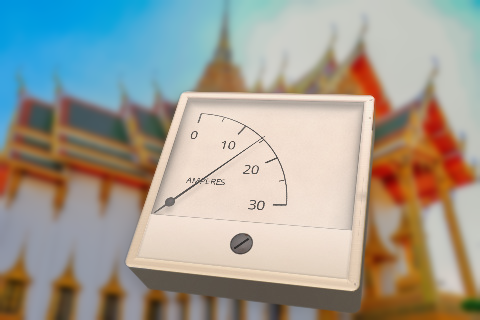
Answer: 15 A
